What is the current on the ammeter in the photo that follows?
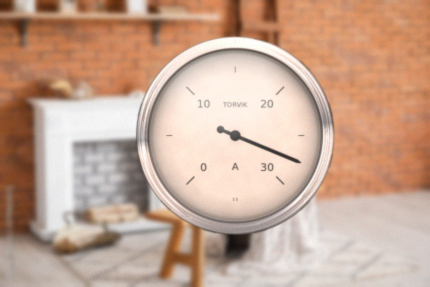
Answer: 27.5 A
